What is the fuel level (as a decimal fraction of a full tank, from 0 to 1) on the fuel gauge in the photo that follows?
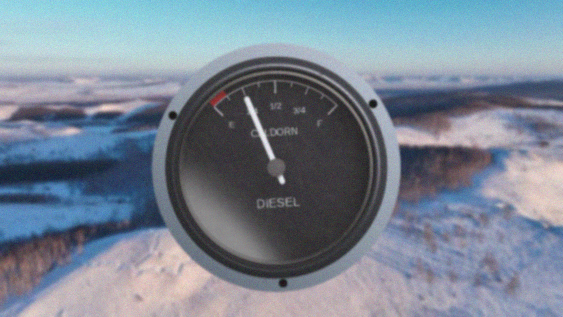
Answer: 0.25
